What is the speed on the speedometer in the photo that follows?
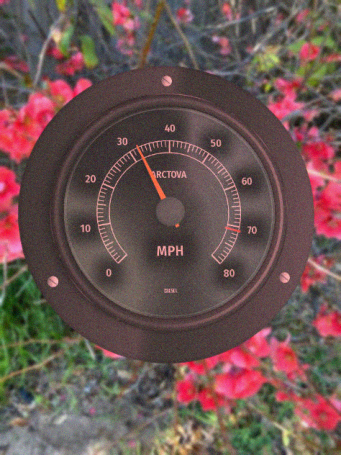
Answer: 32 mph
